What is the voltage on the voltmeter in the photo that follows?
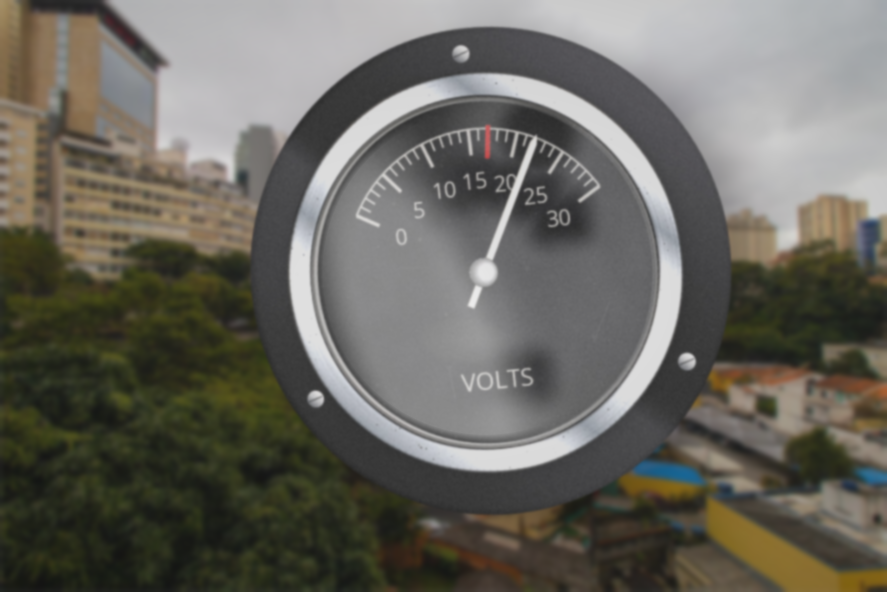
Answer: 22 V
